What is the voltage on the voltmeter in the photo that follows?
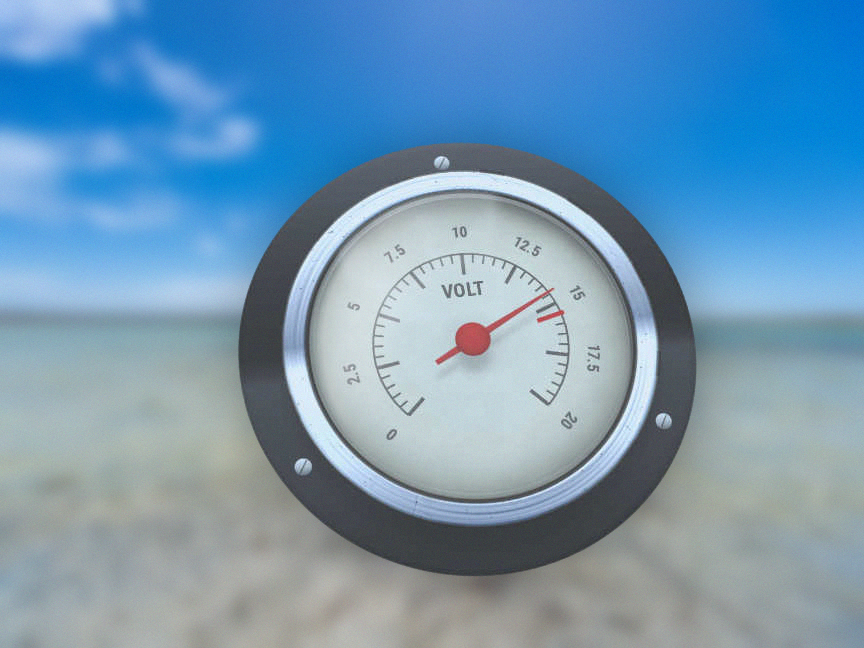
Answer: 14.5 V
